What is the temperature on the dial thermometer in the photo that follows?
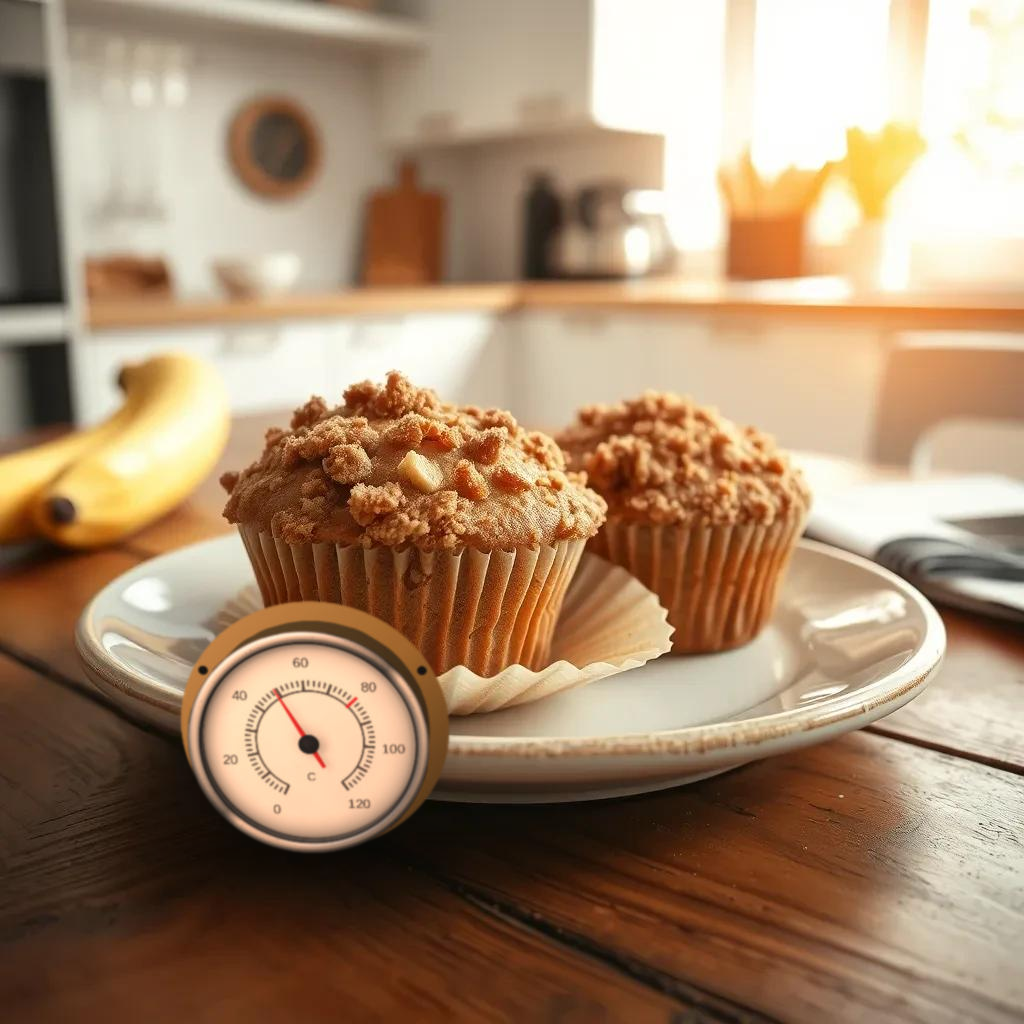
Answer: 50 °C
